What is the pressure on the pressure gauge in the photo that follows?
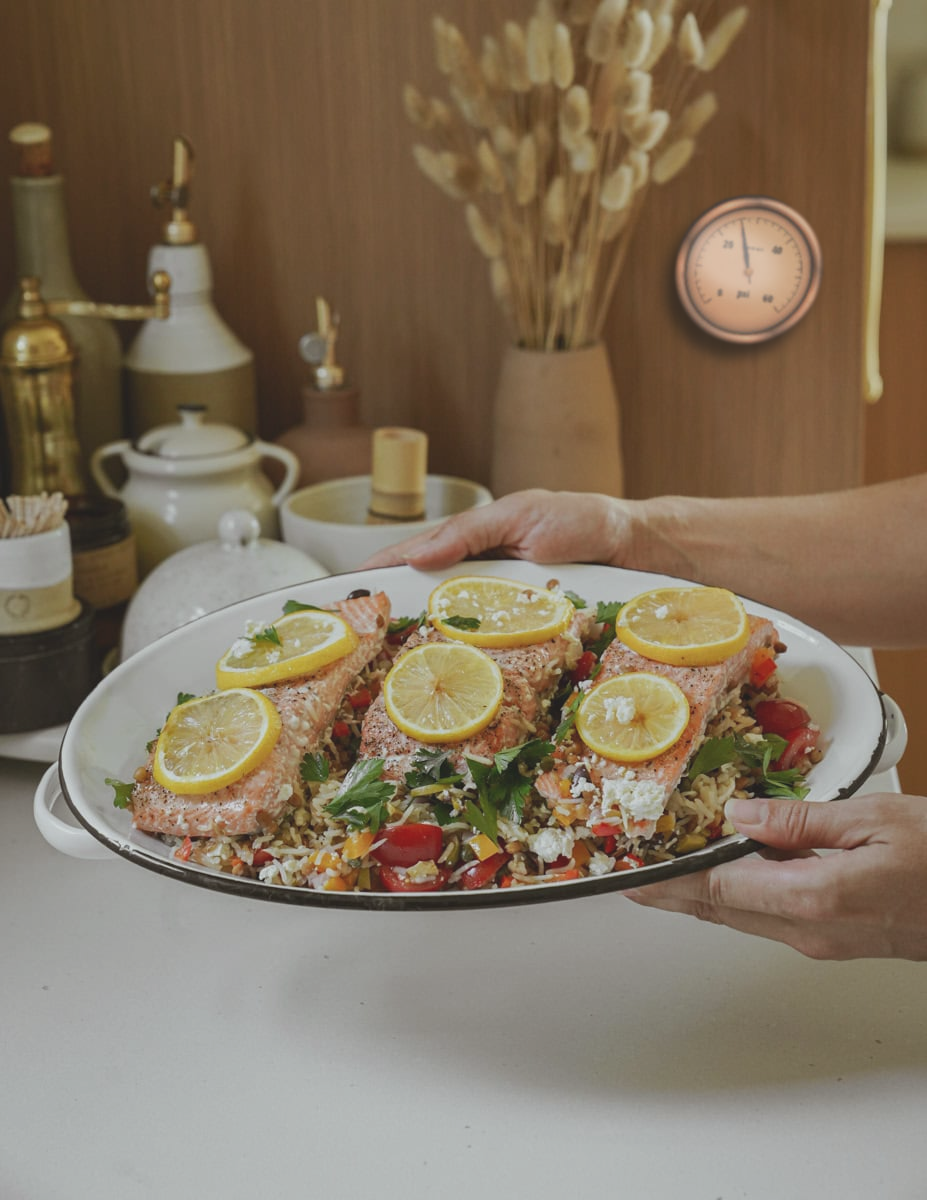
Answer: 26 psi
